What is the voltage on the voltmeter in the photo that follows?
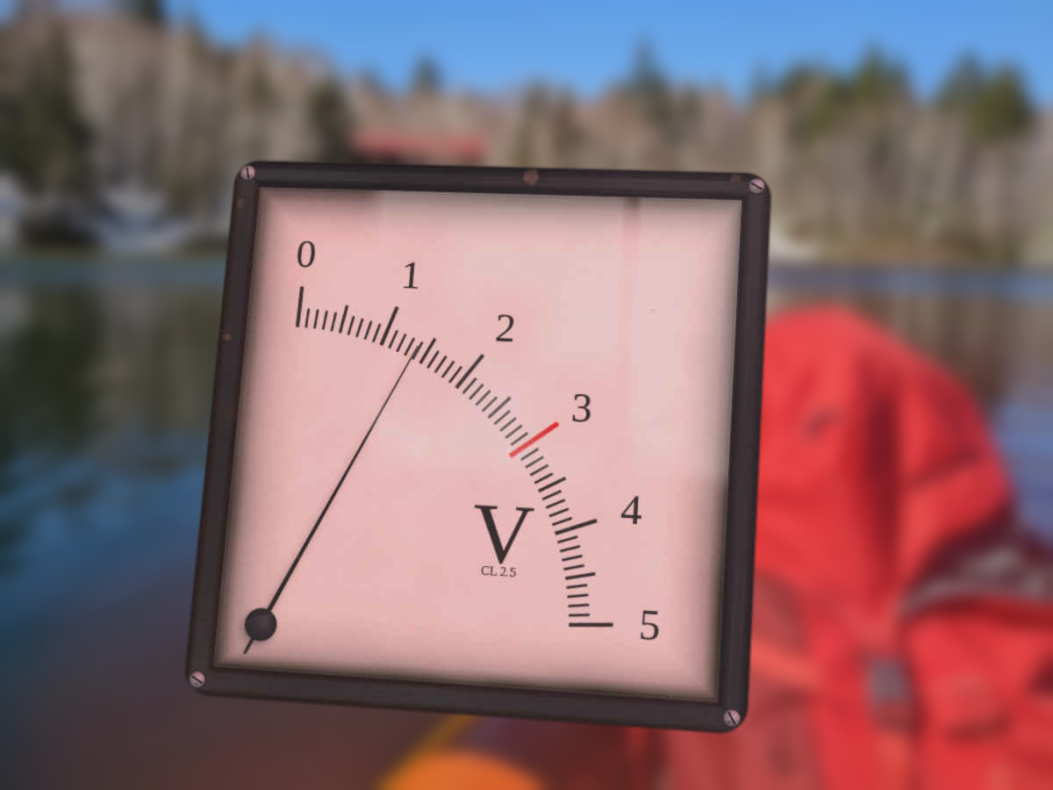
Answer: 1.4 V
